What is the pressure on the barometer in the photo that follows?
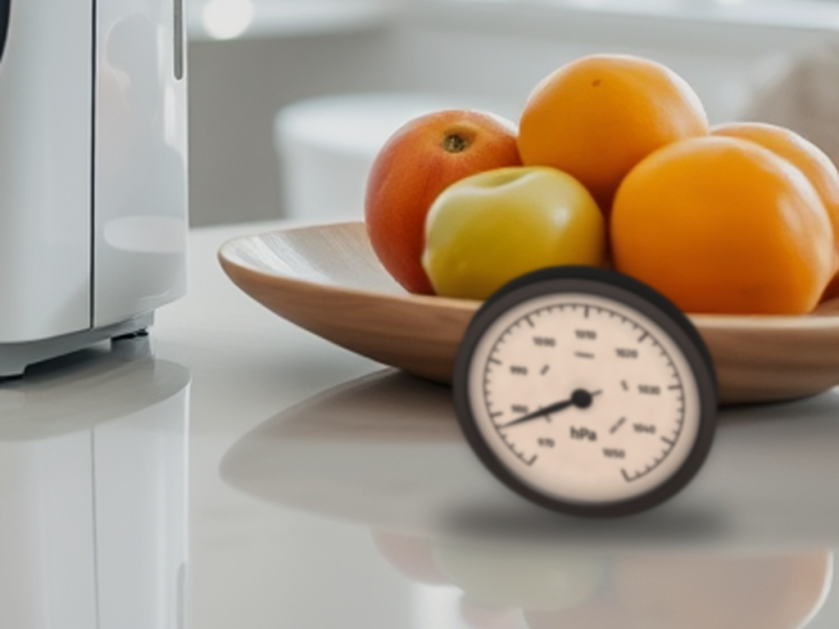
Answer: 978 hPa
